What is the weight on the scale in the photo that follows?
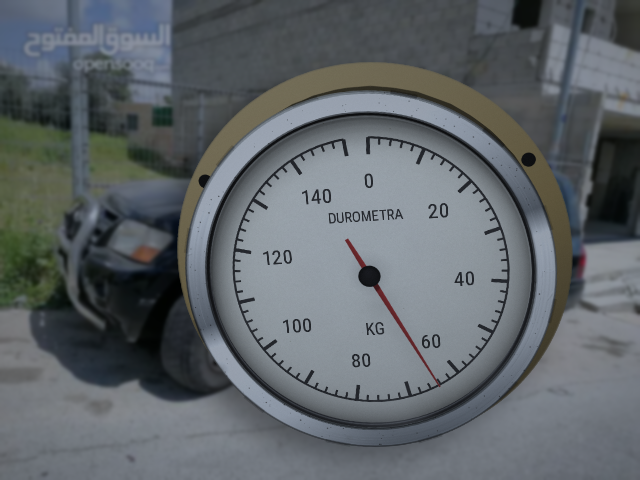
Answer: 64 kg
